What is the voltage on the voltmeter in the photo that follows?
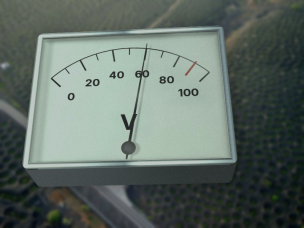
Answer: 60 V
